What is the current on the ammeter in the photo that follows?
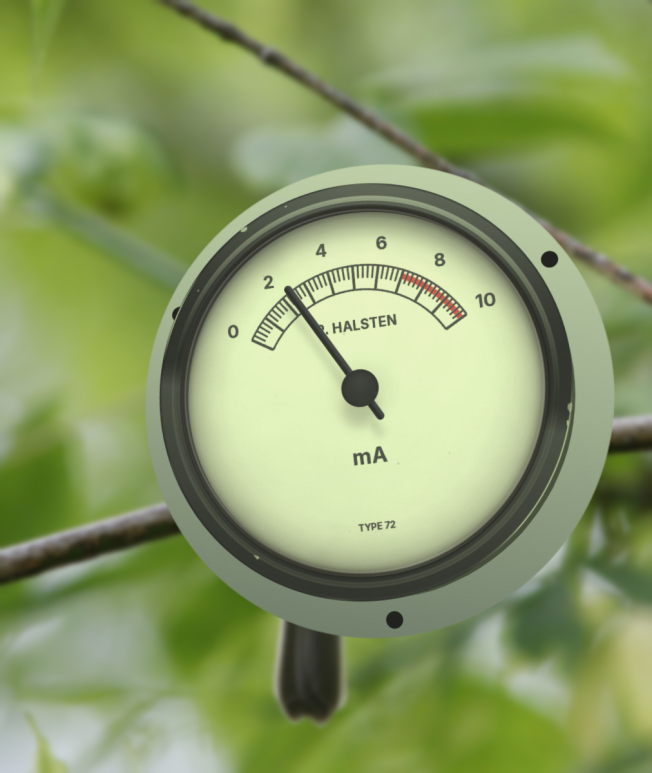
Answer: 2.4 mA
